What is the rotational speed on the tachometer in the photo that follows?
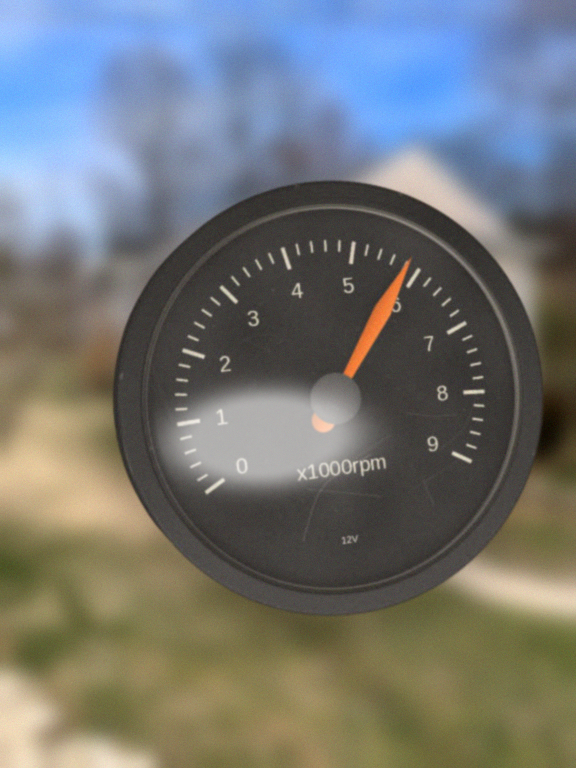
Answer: 5800 rpm
